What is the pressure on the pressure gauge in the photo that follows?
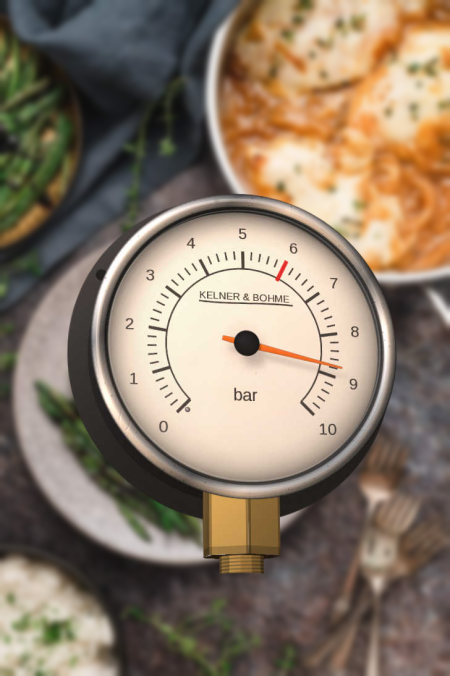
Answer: 8.8 bar
